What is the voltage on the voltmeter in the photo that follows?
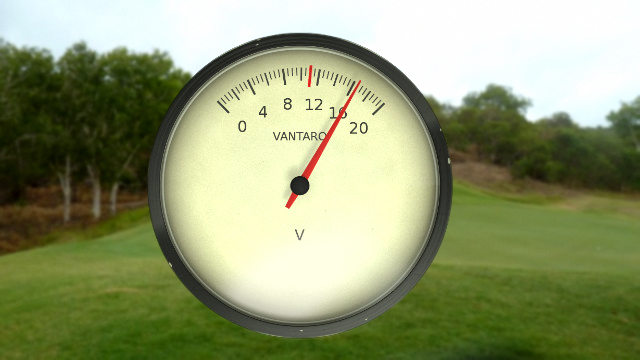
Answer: 16.5 V
